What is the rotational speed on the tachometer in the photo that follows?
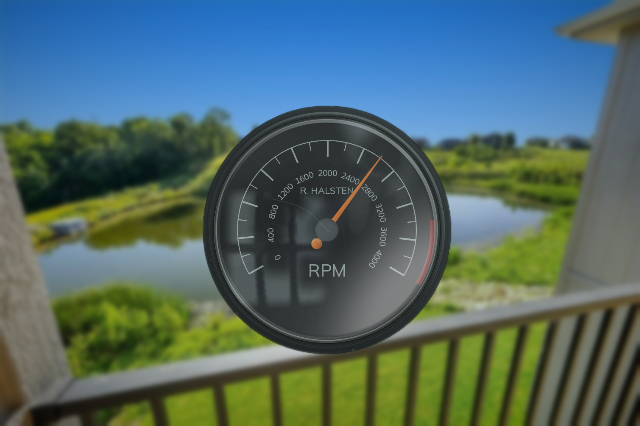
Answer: 2600 rpm
